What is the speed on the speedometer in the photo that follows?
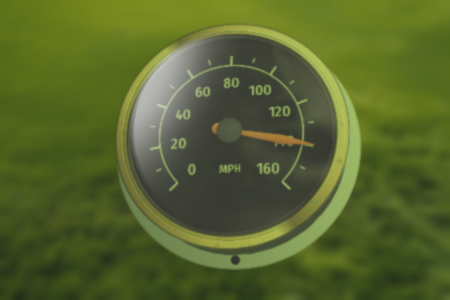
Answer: 140 mph
